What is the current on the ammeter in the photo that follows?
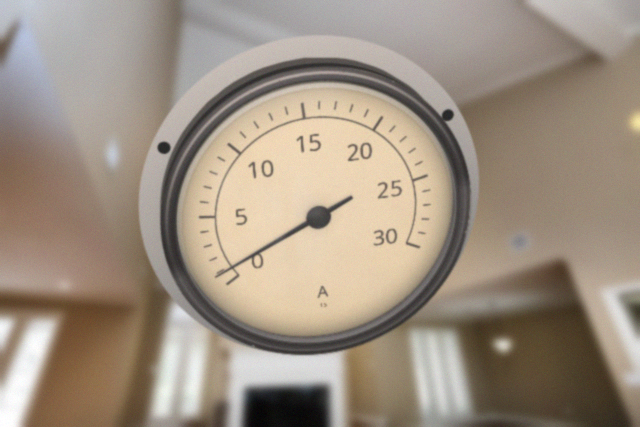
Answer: 1 A
